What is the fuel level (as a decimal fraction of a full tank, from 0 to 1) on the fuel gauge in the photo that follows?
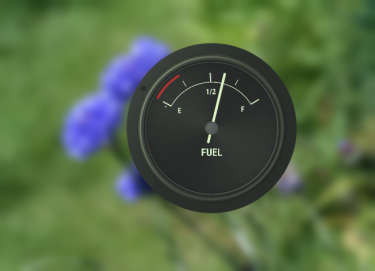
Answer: 0.625
